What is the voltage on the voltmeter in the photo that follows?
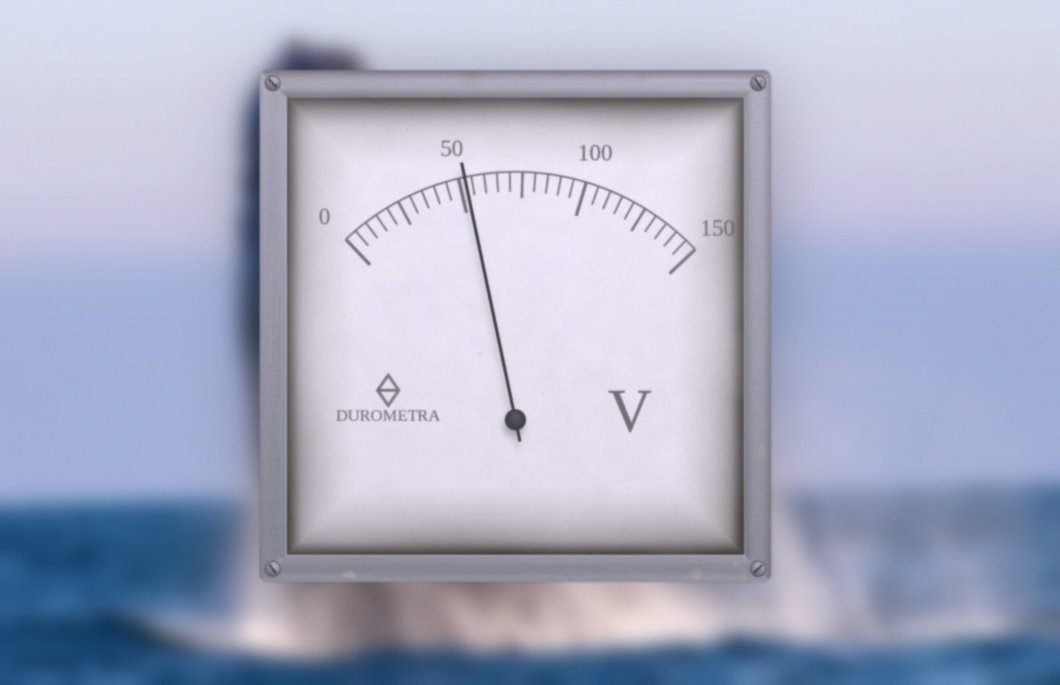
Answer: 52.5 V
